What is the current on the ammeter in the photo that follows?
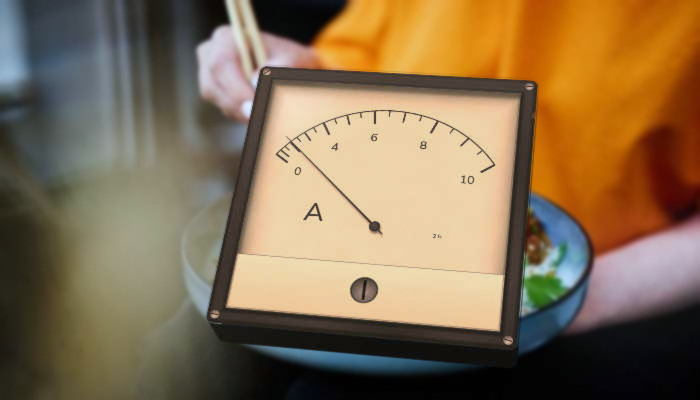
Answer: 2 A
